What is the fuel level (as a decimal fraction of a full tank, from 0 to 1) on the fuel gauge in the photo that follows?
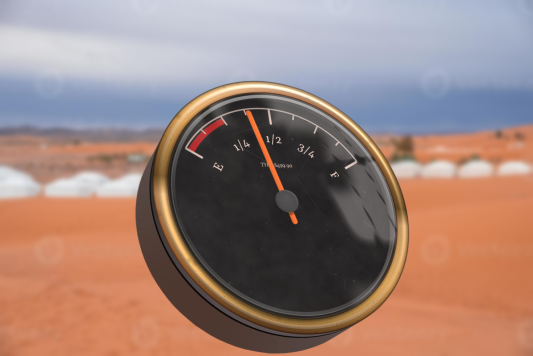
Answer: 0.375
